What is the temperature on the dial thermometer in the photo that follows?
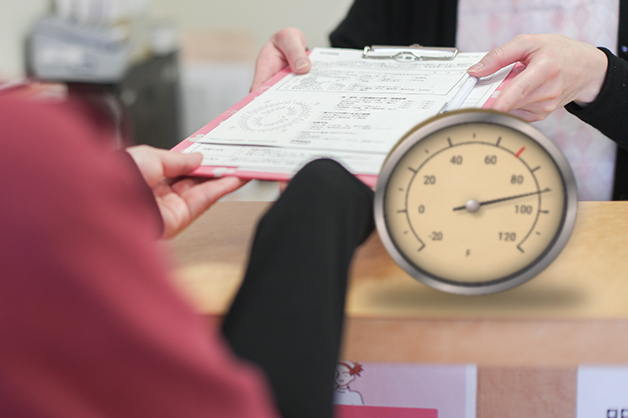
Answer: 90 °F
